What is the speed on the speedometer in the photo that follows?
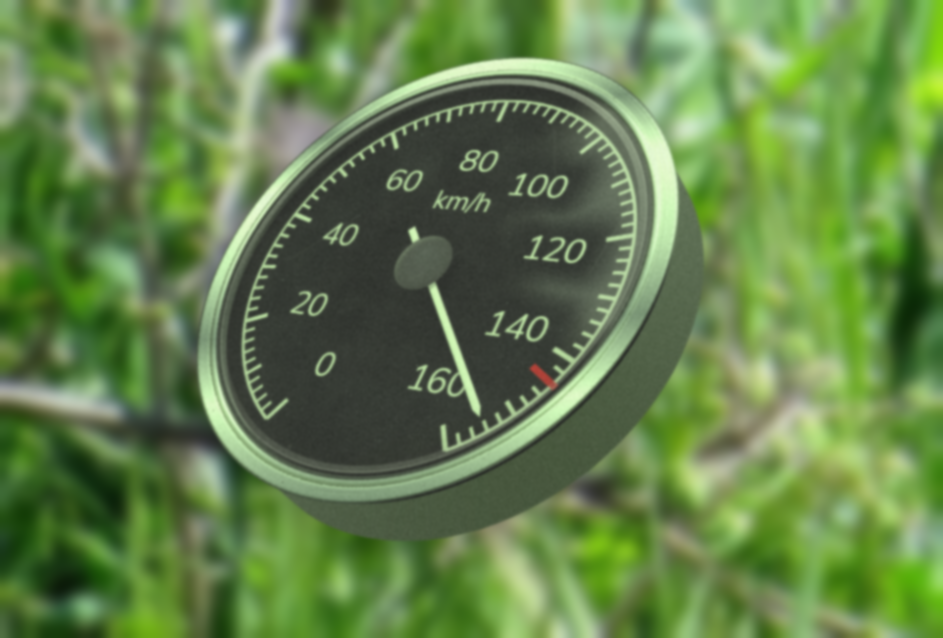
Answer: 154 km/h
